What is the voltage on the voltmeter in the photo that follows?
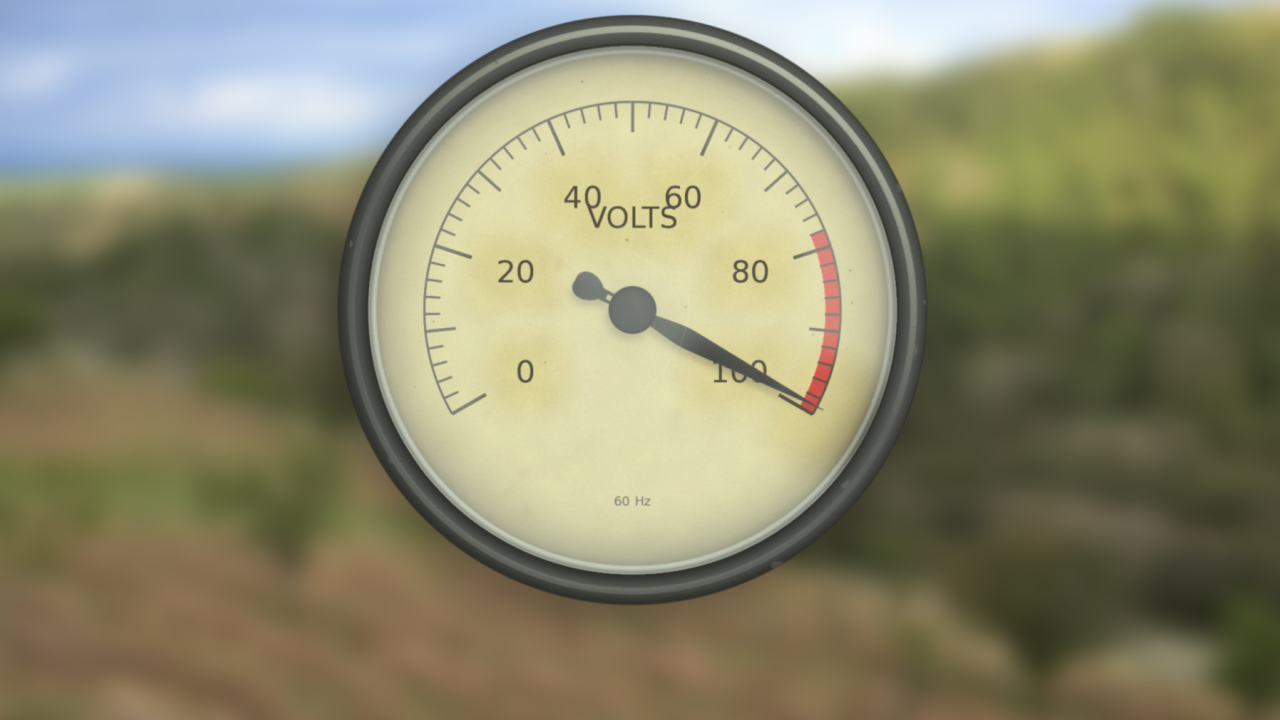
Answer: 99 V
